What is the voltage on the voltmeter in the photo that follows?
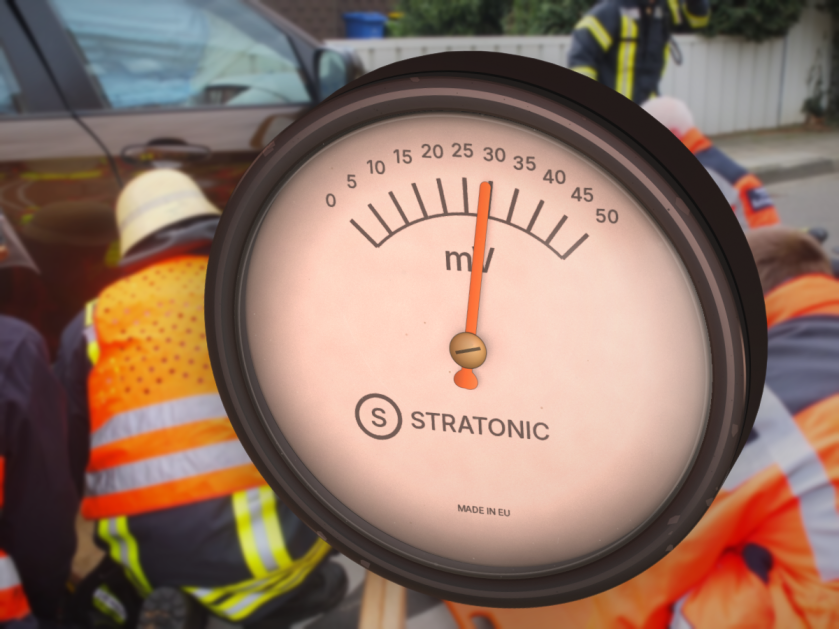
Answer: 30 mV
